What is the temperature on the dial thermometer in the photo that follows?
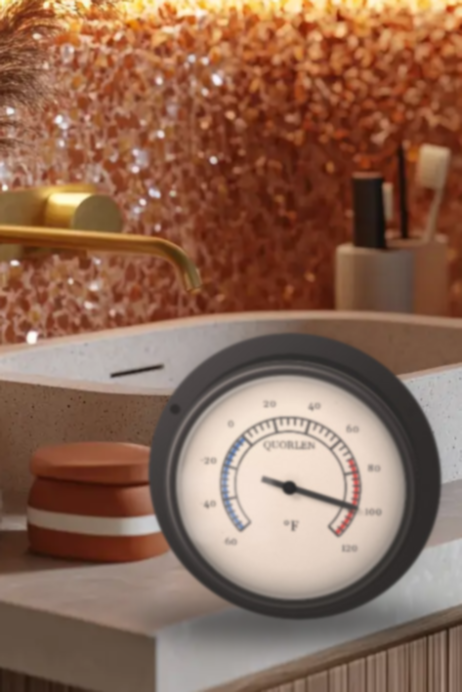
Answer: 100 °F
